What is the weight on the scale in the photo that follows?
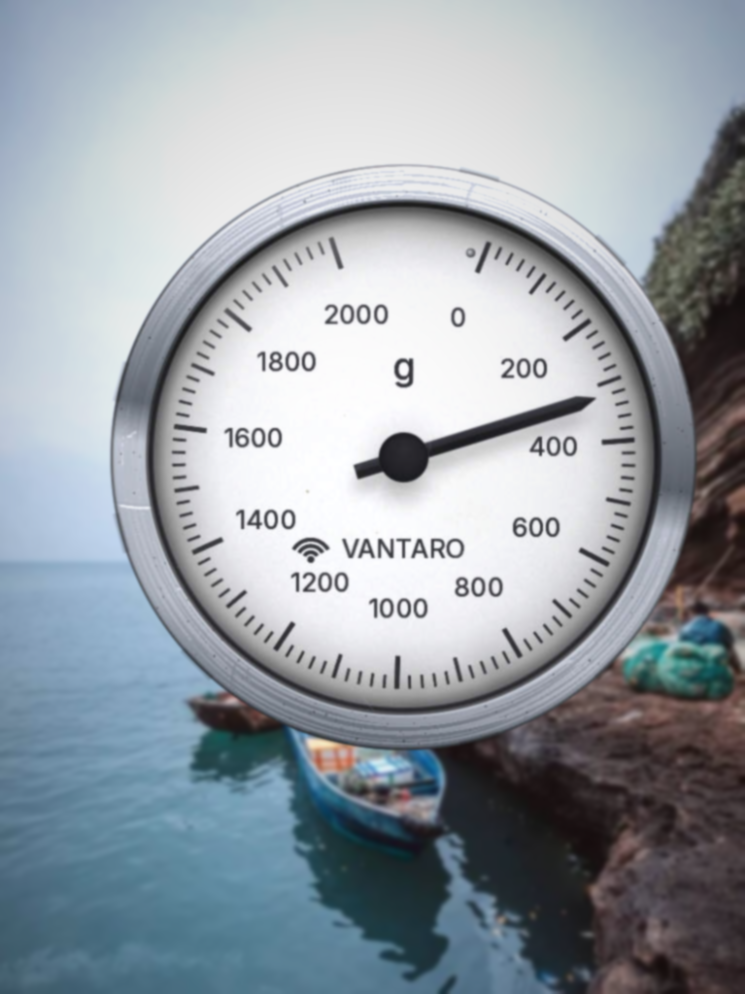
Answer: 320 g
